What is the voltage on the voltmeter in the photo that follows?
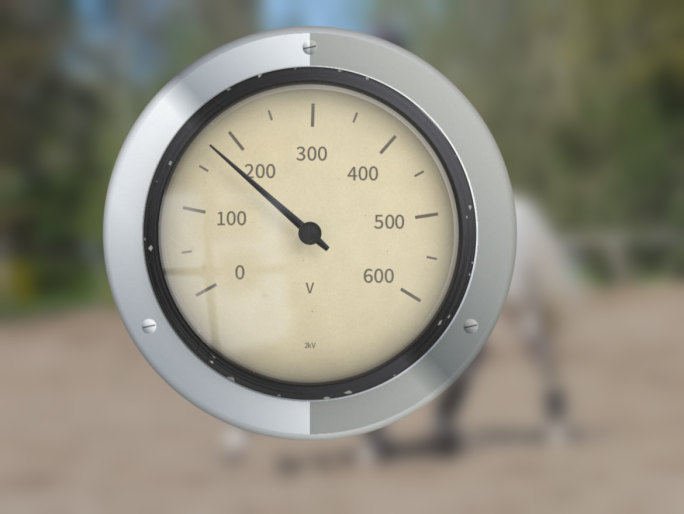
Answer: 175 V
